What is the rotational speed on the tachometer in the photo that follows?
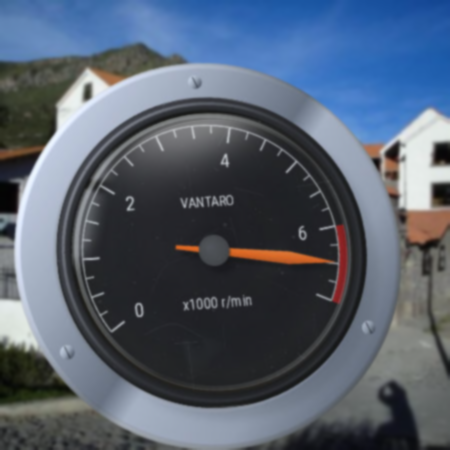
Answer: 6500 rpm
